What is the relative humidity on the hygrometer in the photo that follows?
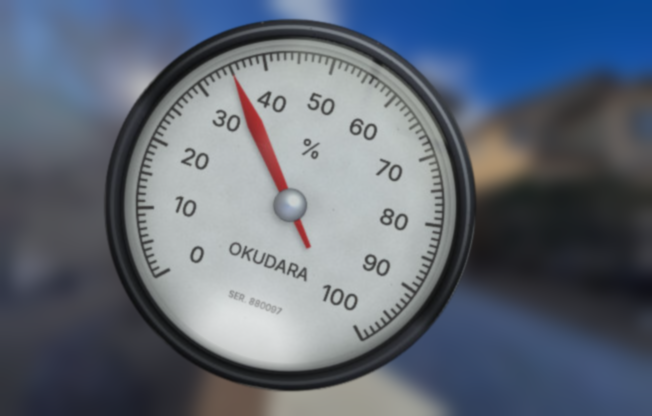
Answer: 35 %
